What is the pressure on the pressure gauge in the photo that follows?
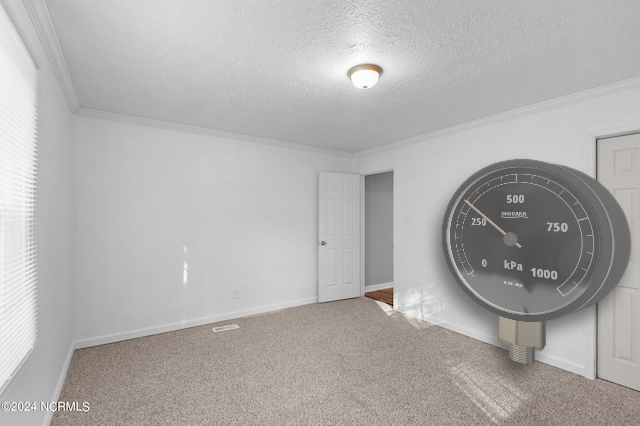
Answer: 300 kPa
